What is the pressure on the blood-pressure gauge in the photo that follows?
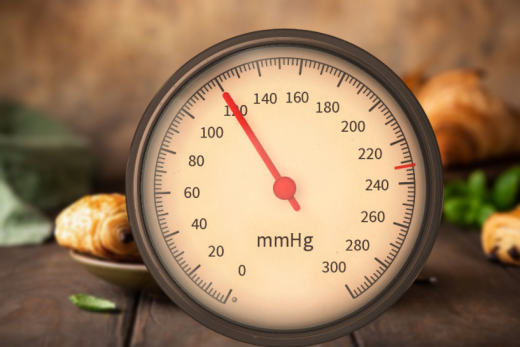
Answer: 120 mmHg
